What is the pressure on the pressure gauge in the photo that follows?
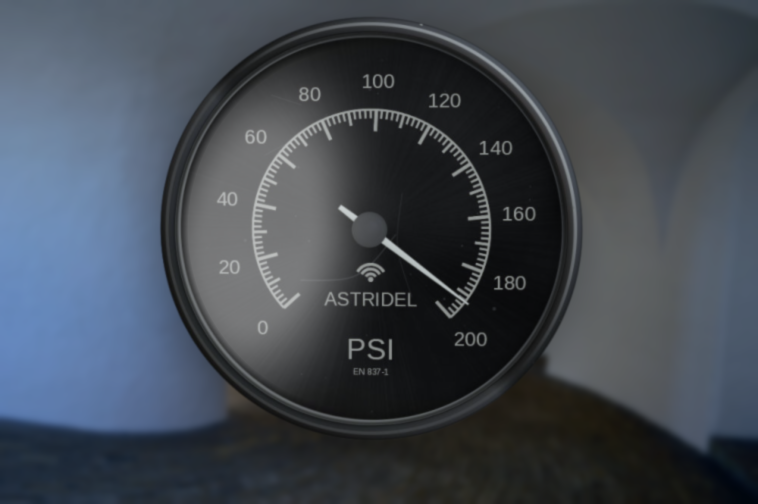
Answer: 192 psi
